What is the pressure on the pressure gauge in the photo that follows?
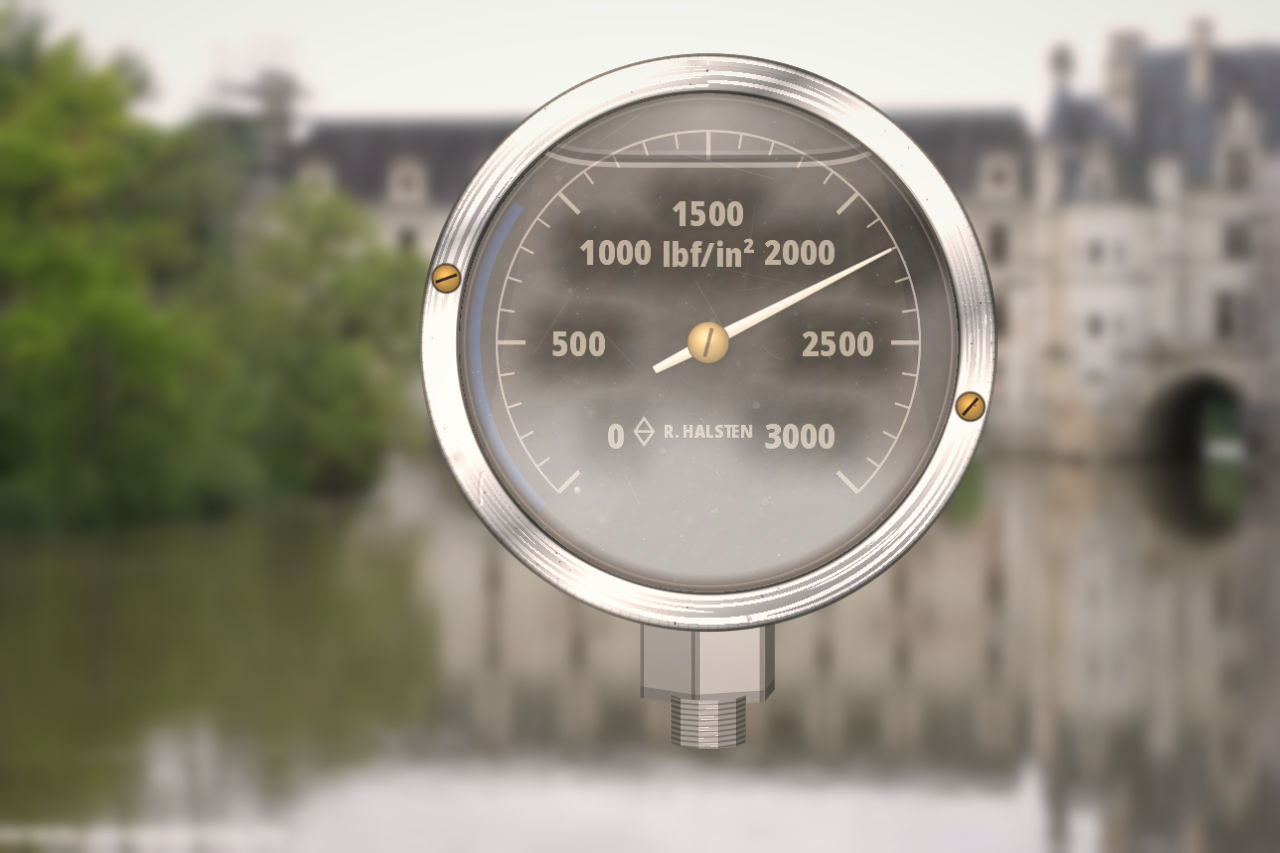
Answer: 2200 psi
